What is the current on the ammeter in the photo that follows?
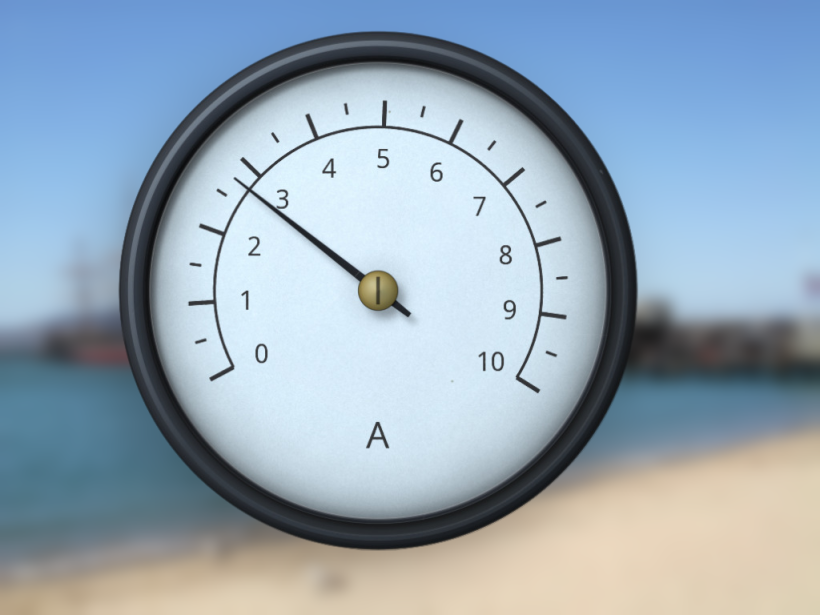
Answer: 2.75 A
